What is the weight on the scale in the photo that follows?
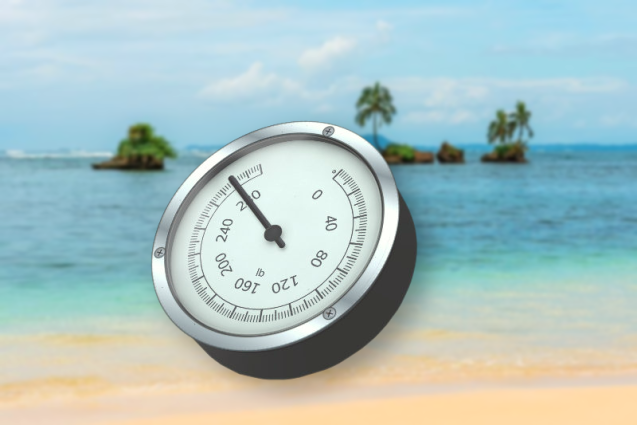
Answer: 280 lb
